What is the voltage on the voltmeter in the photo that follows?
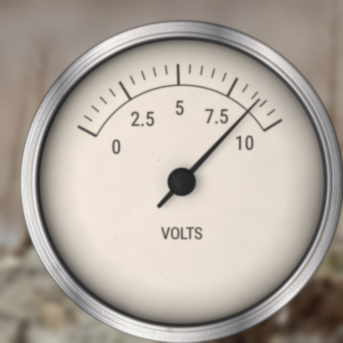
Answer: 8.75 V
